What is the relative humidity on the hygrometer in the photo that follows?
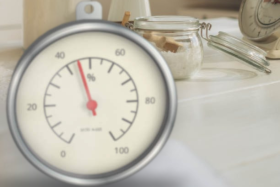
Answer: 45 %
